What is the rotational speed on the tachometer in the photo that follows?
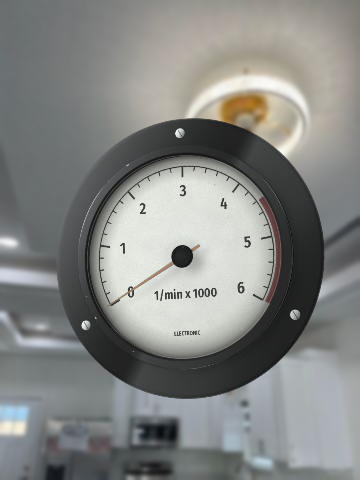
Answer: 0 rpm
